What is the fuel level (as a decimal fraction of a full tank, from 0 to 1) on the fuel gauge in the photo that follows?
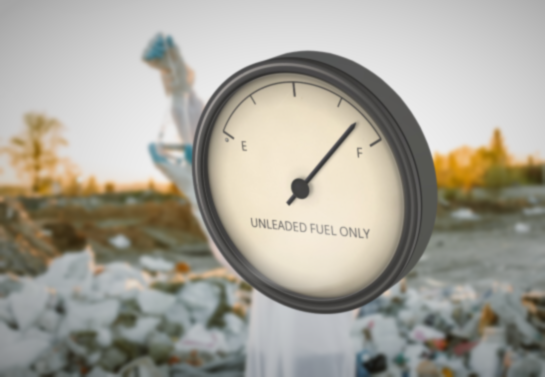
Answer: 0.875
